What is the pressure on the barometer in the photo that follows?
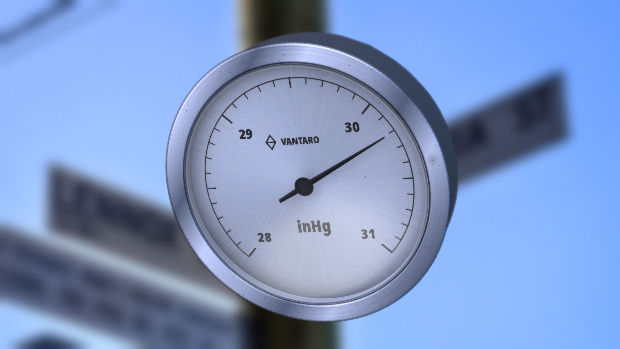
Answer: 30.2 inHg
